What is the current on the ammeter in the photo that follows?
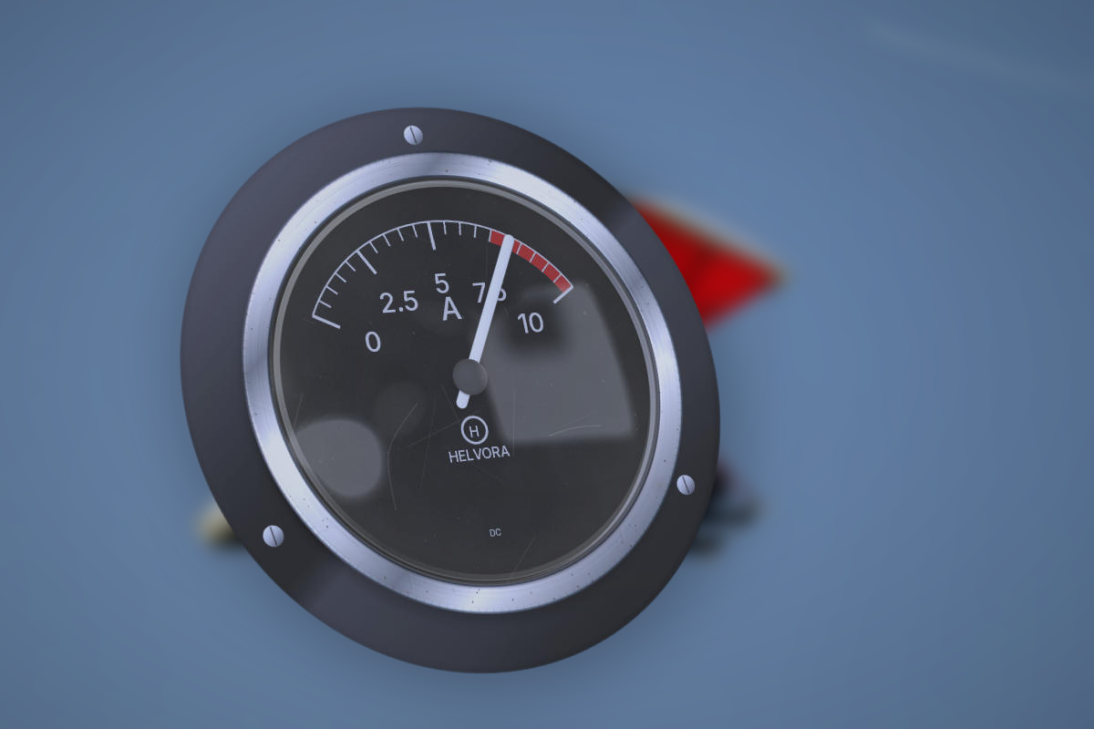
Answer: 7.5 A
